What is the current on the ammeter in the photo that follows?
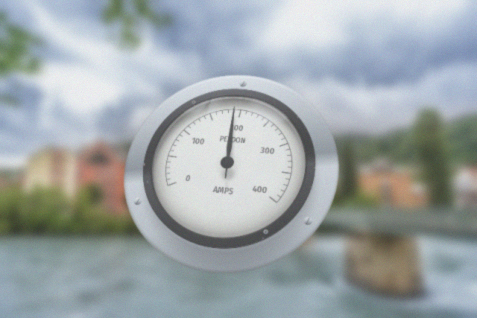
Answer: 190 A
